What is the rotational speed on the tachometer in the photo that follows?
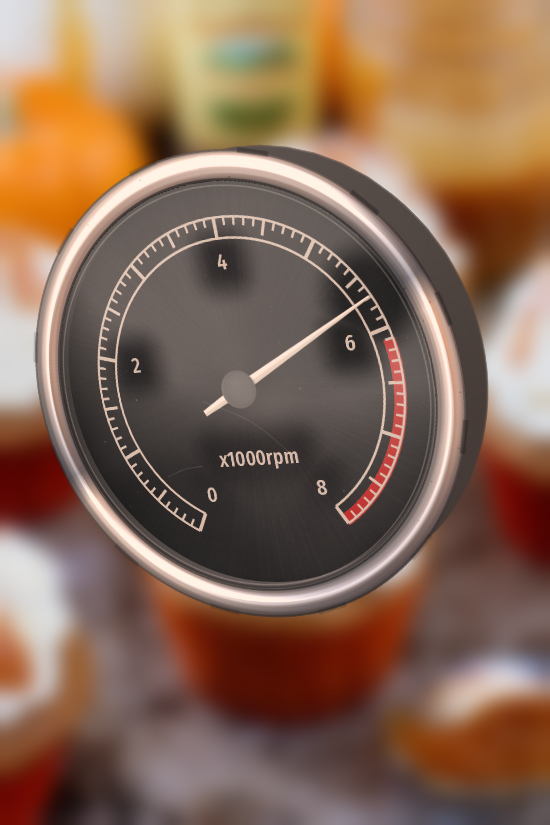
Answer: 5700 rpm
